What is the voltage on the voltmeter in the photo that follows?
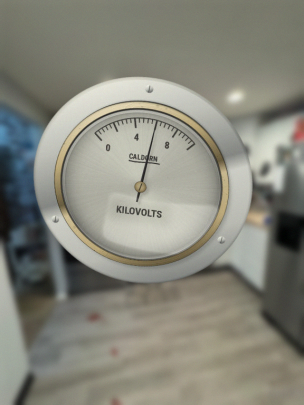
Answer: 6 kV
